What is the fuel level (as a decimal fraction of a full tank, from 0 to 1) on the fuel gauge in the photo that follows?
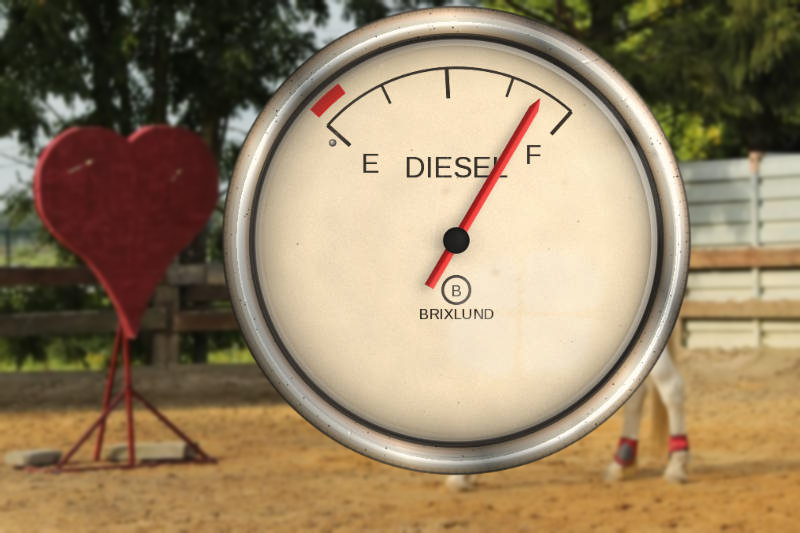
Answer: 0.875
